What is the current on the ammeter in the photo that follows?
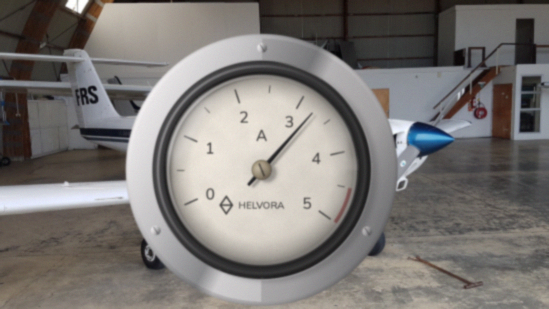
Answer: 3.25 A
